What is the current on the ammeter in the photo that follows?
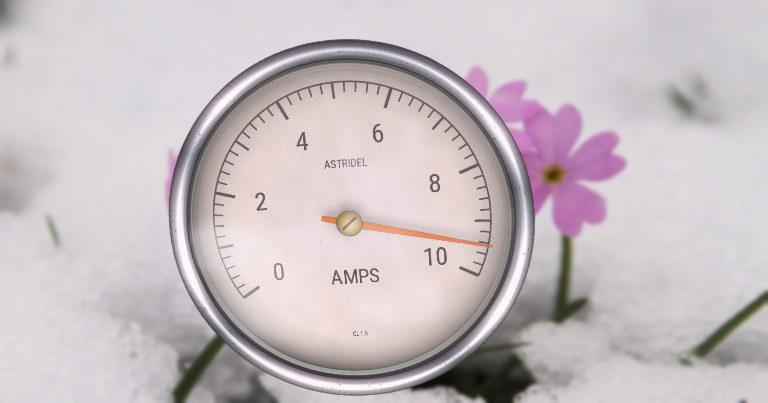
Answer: 9.4 A
